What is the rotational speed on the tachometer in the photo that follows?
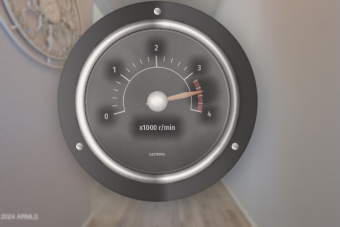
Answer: 3500 rpm
